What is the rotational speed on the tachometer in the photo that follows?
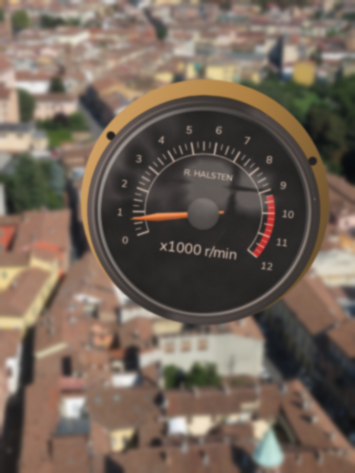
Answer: 750 rpm
